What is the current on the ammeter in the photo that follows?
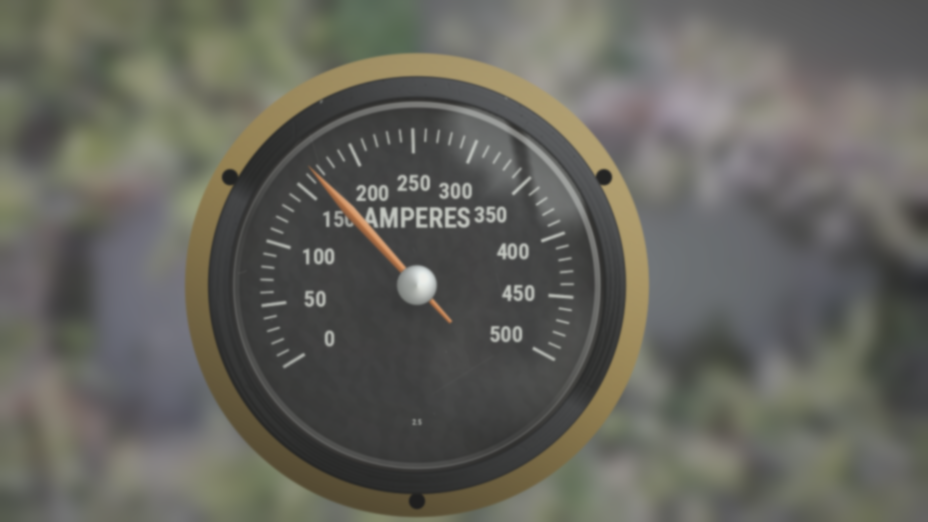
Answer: 165 A
